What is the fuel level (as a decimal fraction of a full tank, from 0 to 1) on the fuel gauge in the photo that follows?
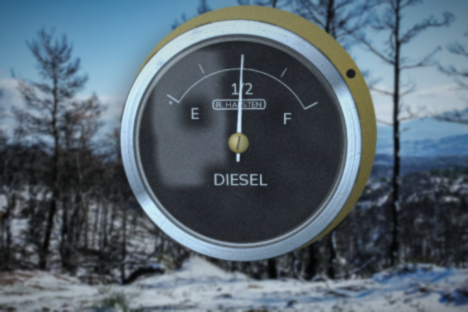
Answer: 0.5
